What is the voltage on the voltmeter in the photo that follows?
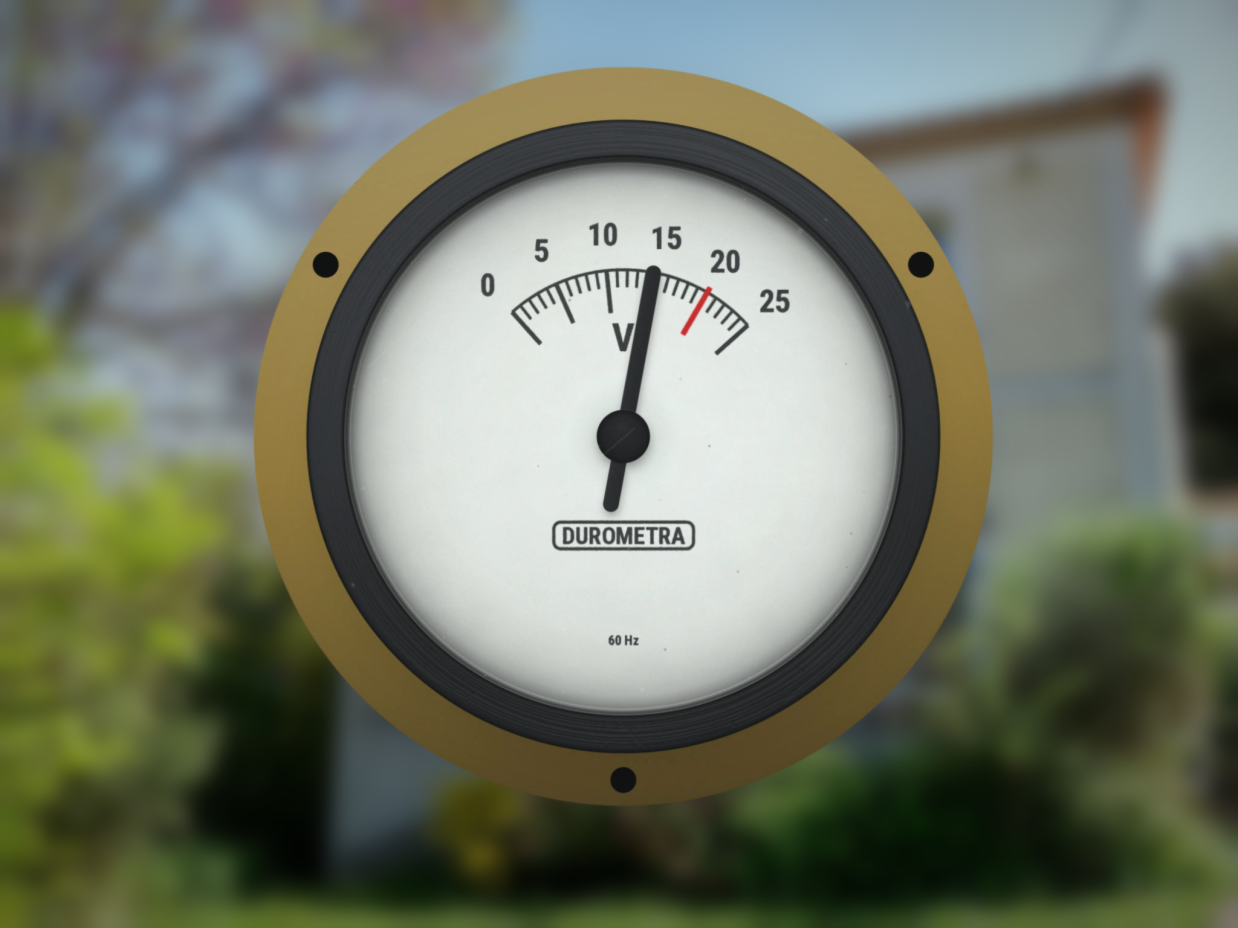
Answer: 14.5 V
